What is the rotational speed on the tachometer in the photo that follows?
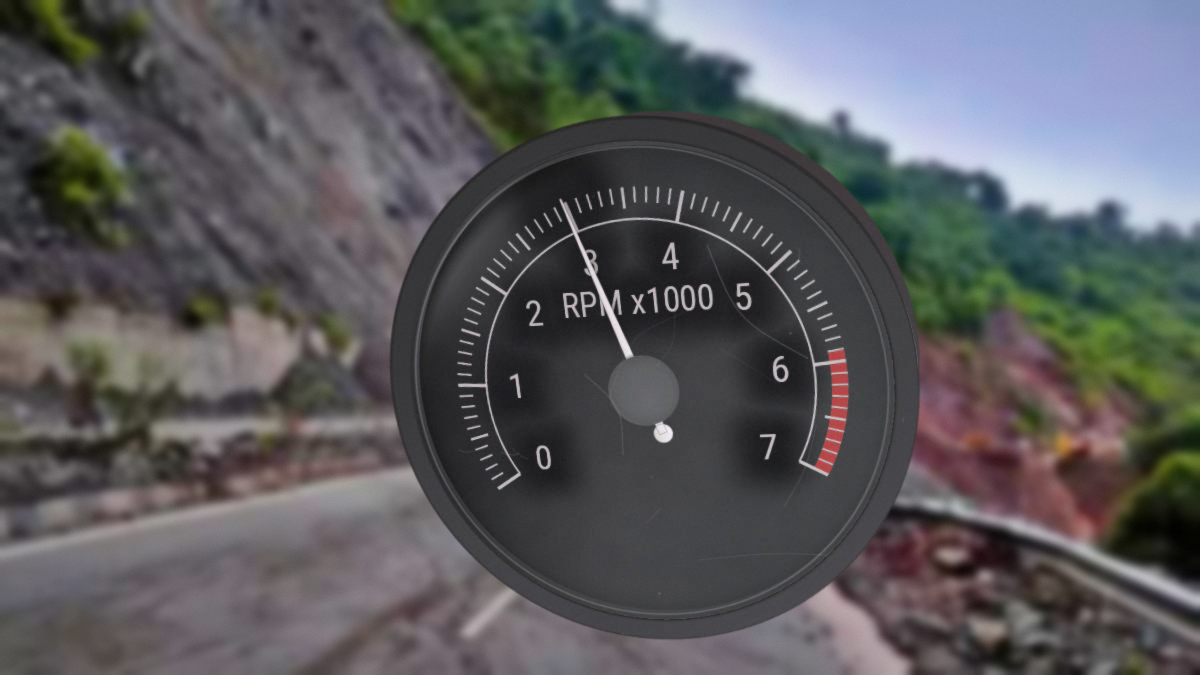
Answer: 3000 rpm
